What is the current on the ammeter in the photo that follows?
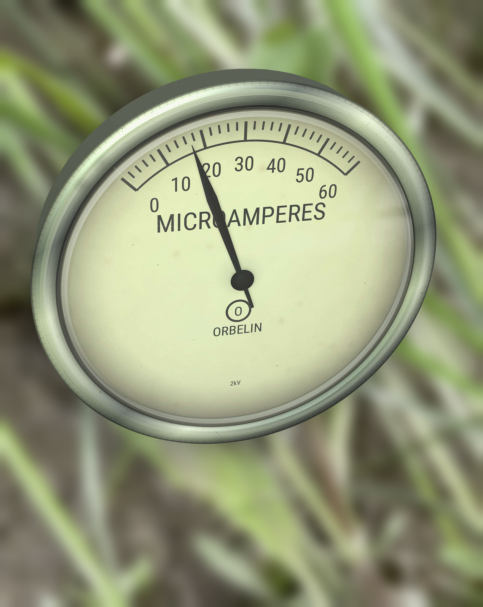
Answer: 17 µA
